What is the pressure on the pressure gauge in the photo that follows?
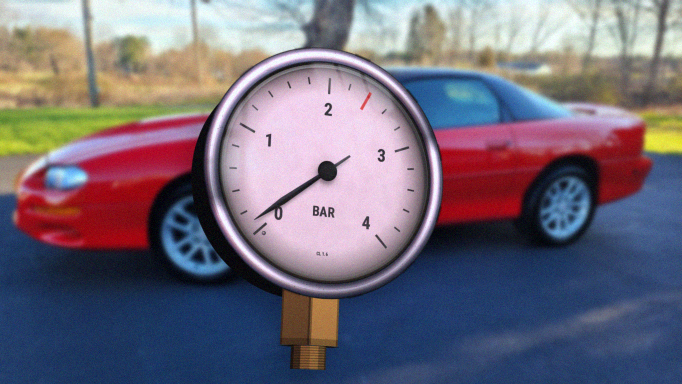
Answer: 0.1 bar
